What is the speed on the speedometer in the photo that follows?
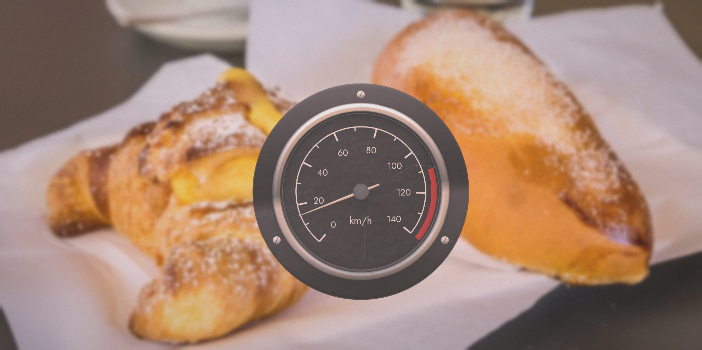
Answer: 15 km/h
